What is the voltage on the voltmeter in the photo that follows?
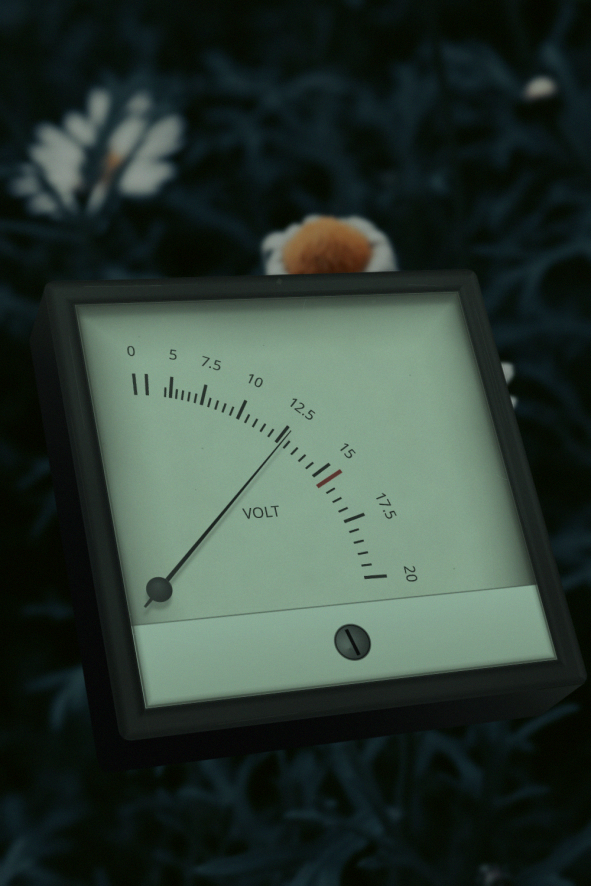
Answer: 12.75 V
